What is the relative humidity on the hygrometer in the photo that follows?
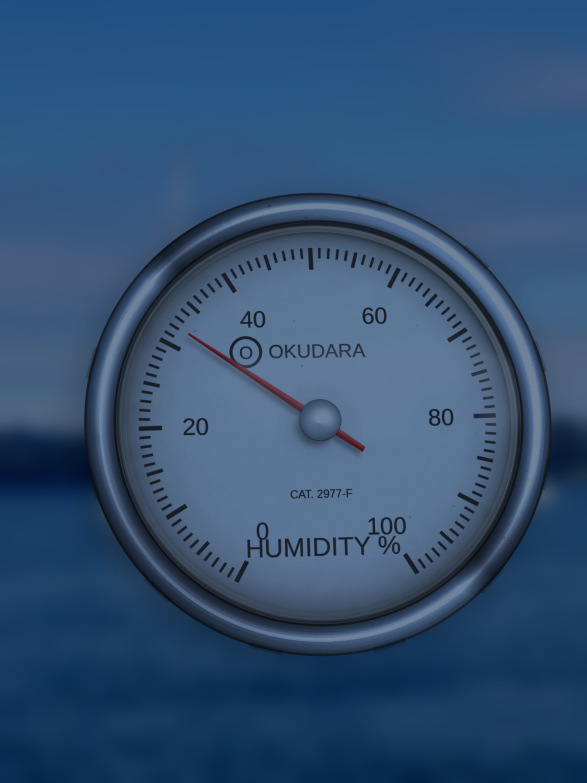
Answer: 32 %
